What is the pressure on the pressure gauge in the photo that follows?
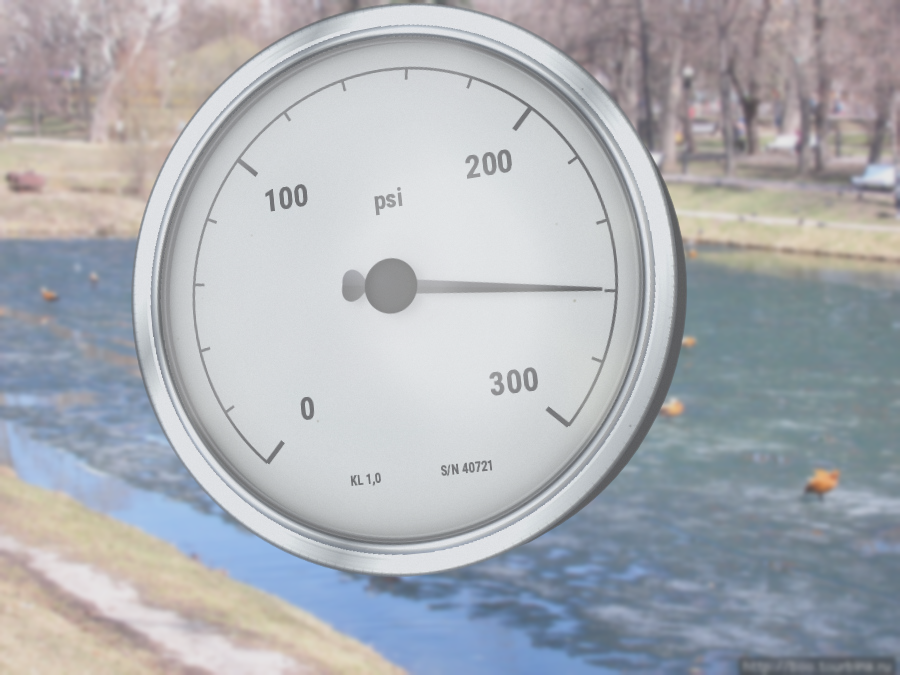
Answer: 260 psi
